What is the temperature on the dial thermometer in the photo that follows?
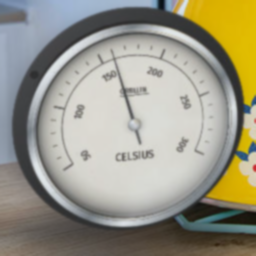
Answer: 160 °C
